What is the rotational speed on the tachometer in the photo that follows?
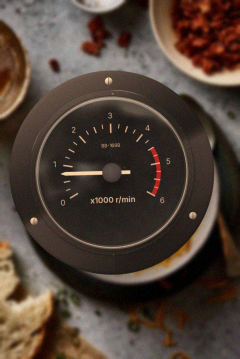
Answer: 750 rpm
